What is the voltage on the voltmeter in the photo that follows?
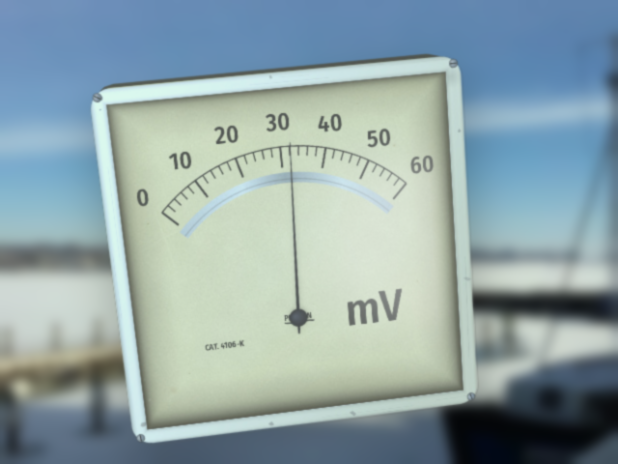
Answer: 32 mV
